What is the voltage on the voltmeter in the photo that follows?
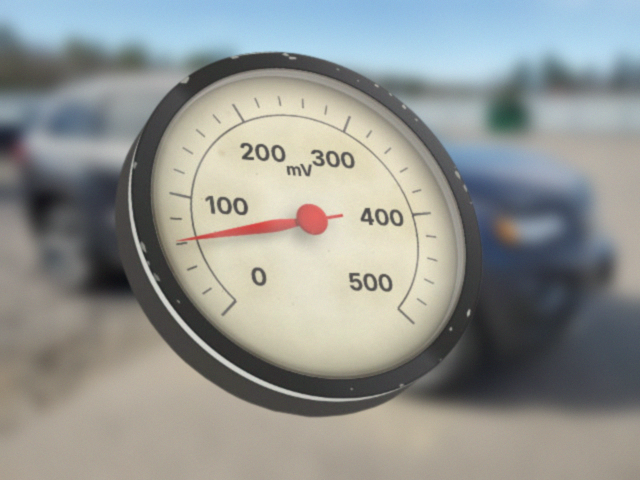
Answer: 60 mV
